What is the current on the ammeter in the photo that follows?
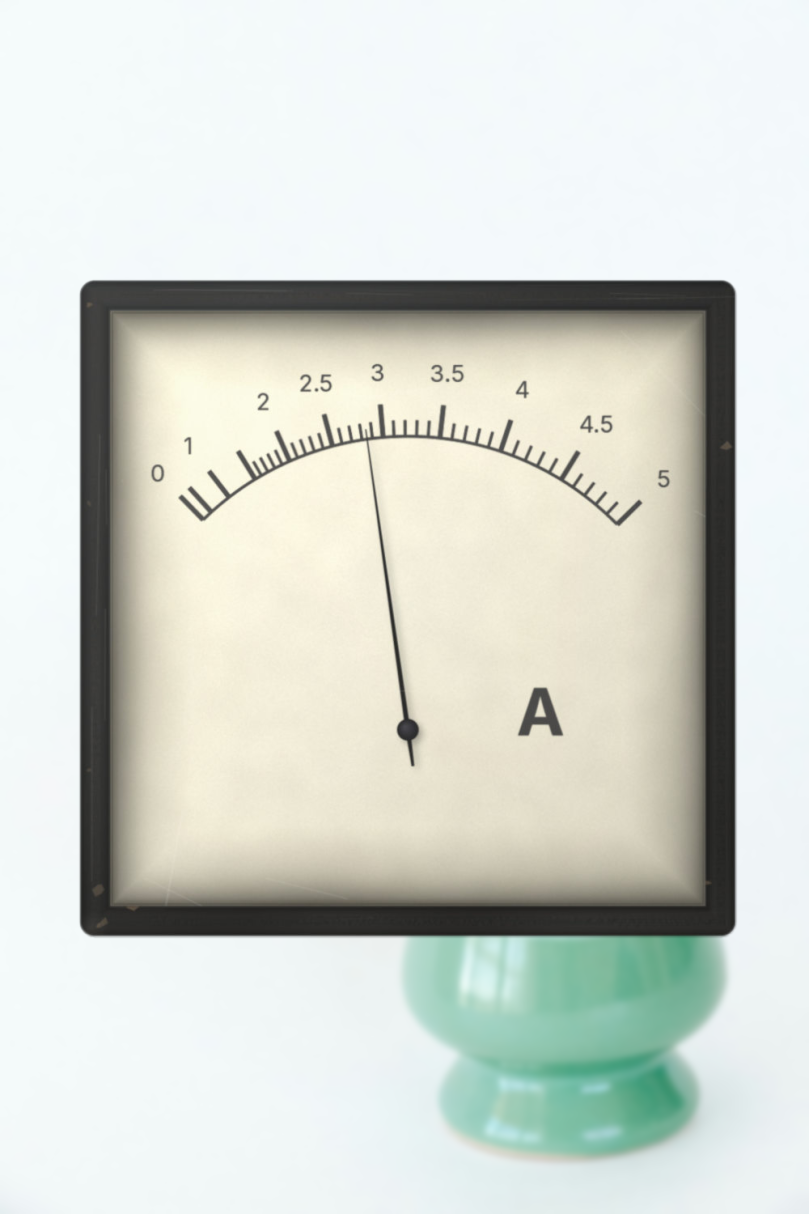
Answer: 2.85 A
